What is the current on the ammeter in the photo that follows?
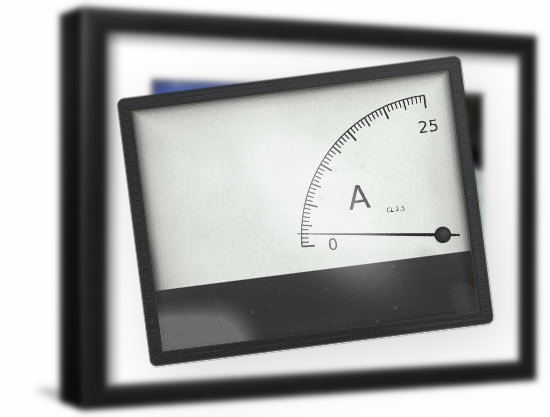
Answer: 1.5 A
